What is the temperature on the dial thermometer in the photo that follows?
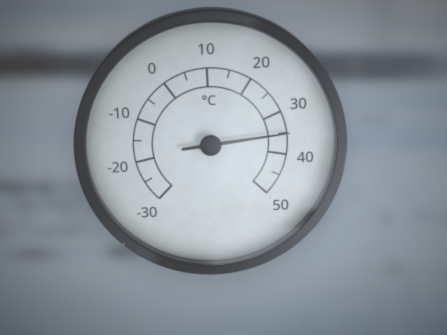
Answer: 35 °C
